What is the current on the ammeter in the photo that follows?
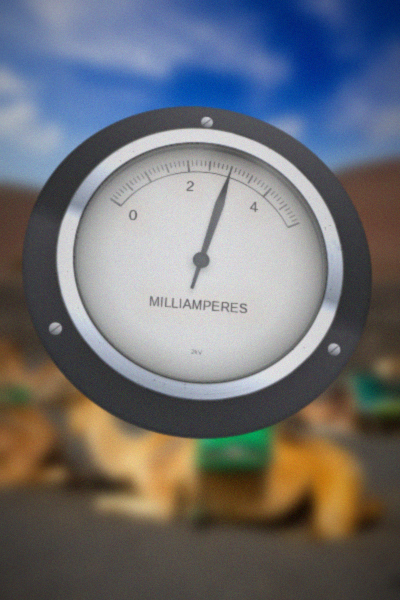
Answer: 3 mA
